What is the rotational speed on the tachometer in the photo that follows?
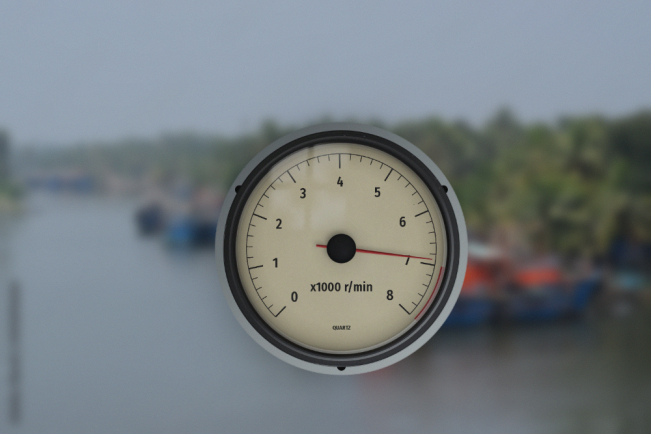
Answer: 6900 rpm
